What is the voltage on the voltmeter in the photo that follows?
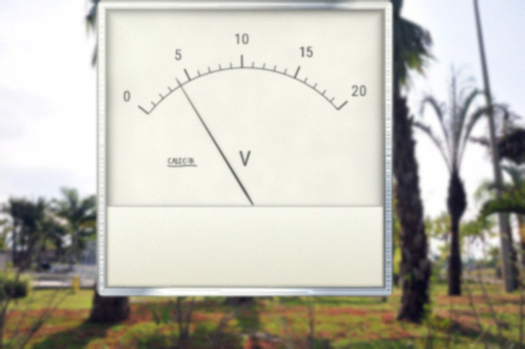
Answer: 4 V
